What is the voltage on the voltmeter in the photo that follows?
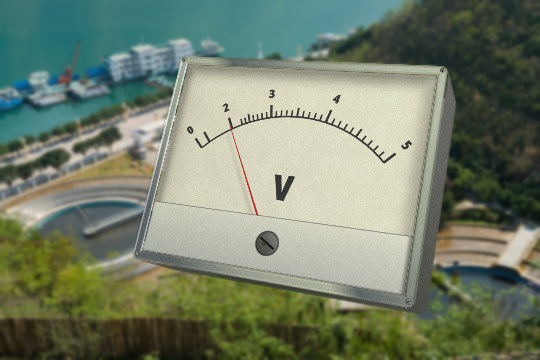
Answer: 2 V
